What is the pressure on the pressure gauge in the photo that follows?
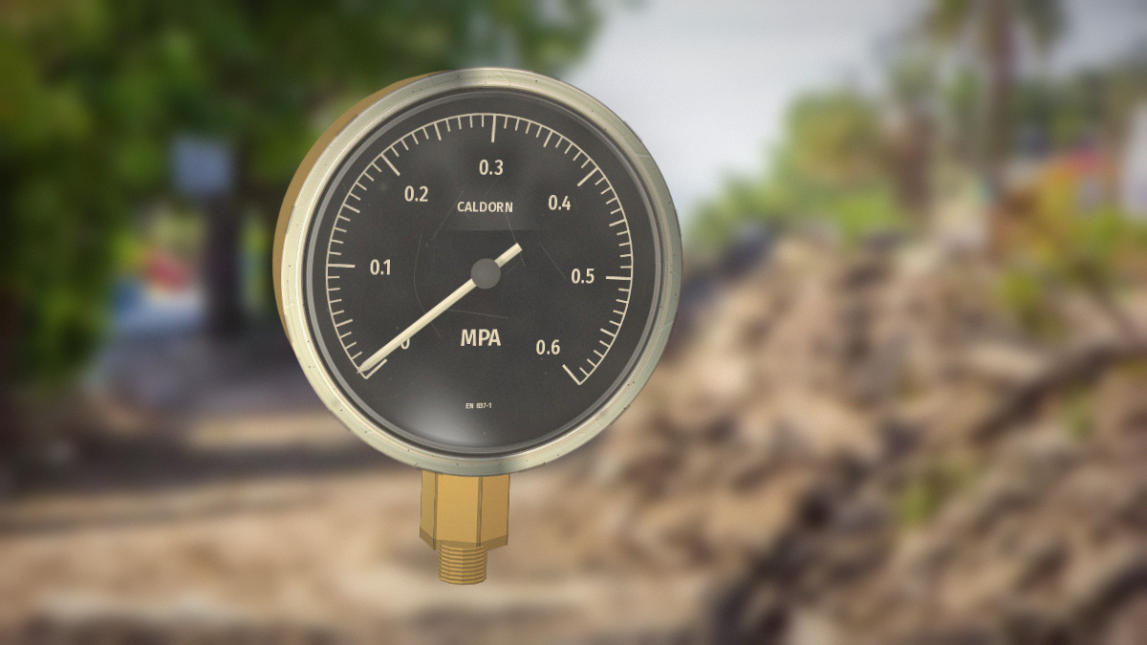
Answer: 0.01 MPa
